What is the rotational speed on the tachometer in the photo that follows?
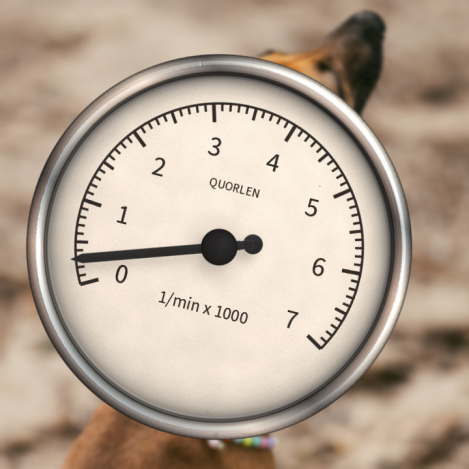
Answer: 300 rpm
